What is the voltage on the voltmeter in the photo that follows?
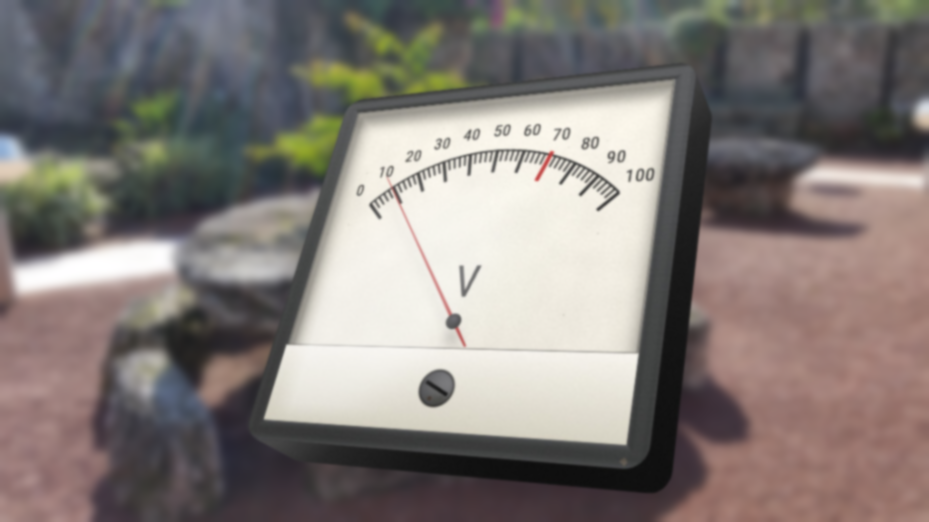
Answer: 10 V
